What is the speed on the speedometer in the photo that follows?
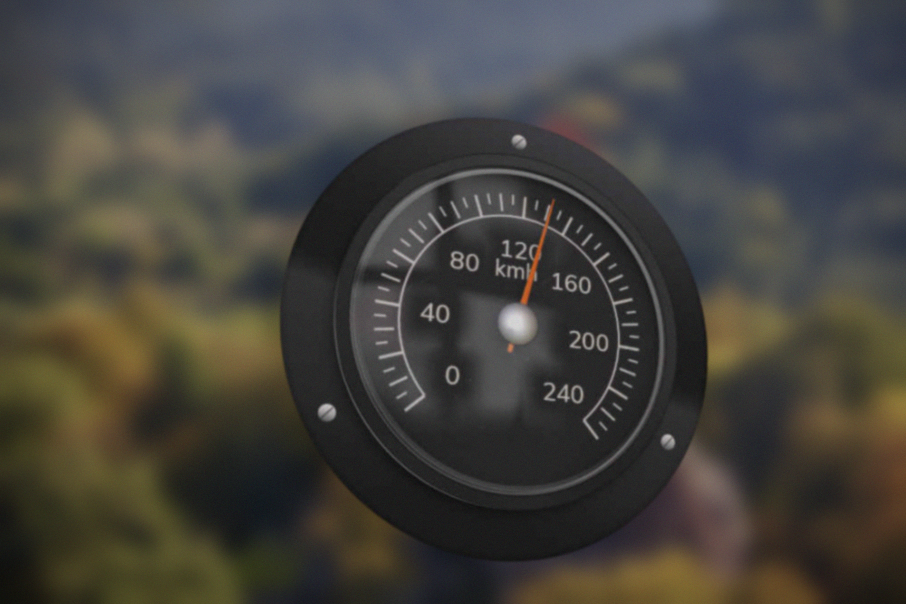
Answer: 130 km/h
